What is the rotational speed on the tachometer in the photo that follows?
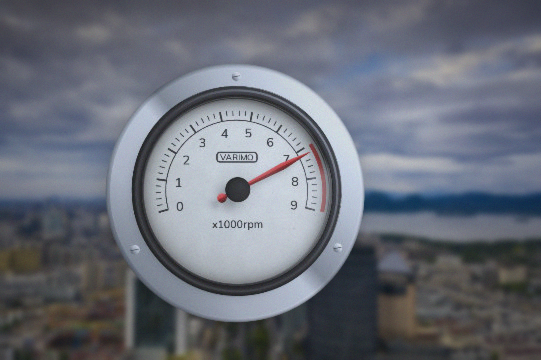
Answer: 7200 rpm
